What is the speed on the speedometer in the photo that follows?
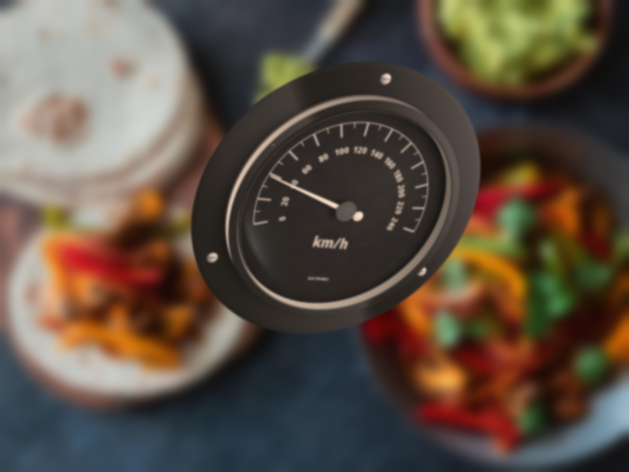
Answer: 40 km/h
